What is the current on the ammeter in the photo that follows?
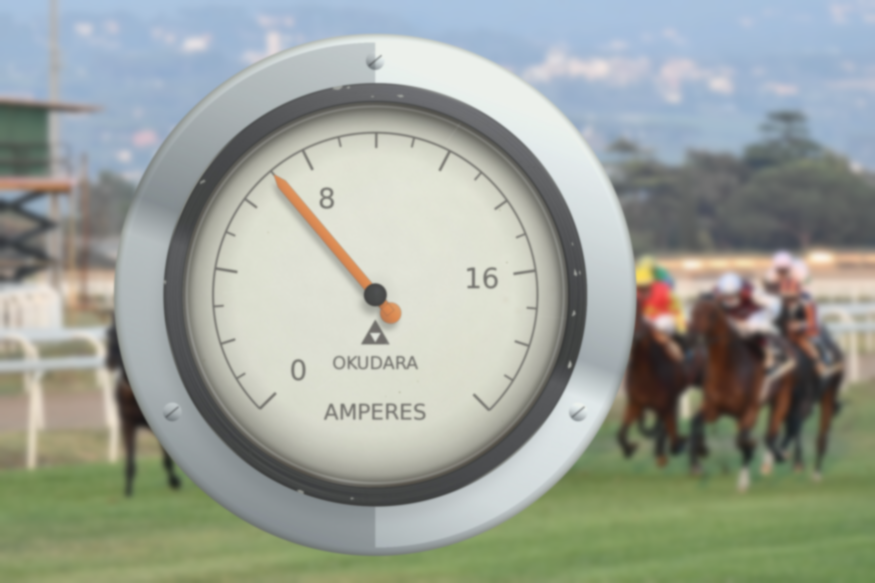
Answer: 7 A
